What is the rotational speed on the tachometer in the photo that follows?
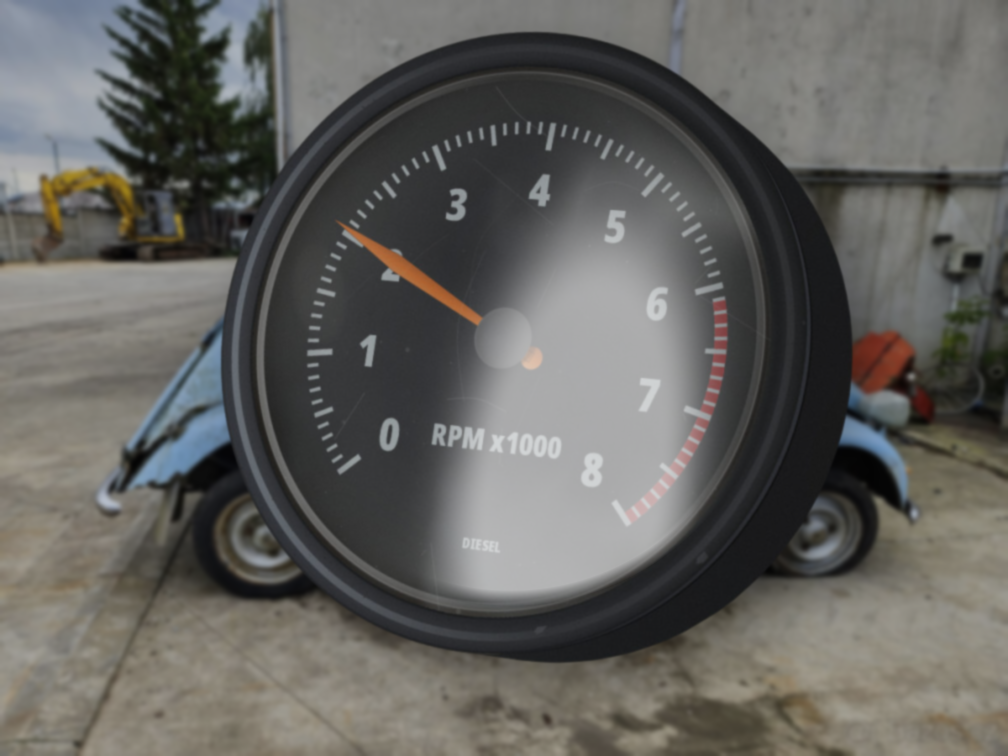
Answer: 2050 rpm
